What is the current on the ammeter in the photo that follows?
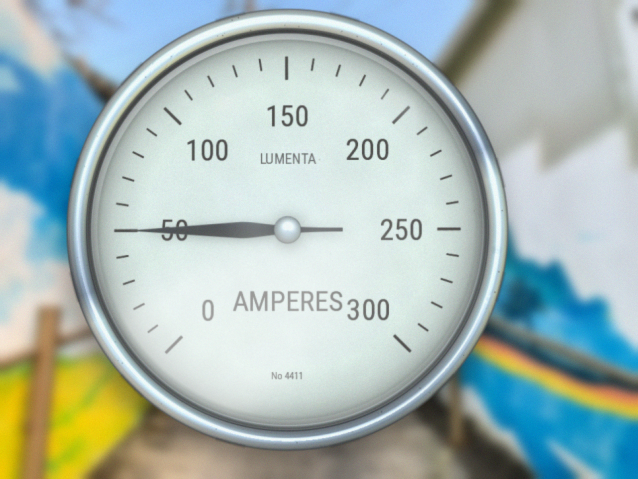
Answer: 50 A
